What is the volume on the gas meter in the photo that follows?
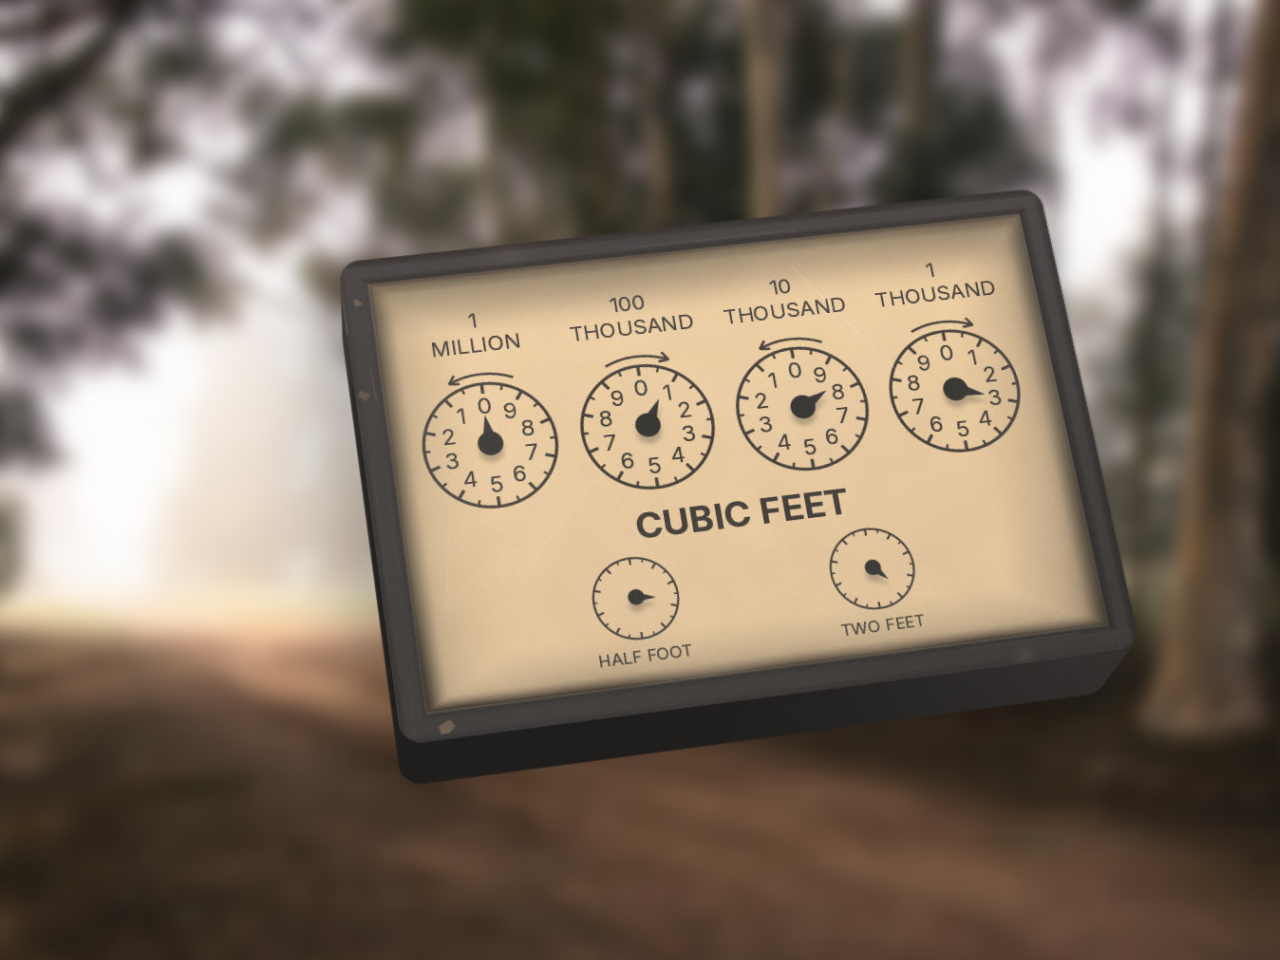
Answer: 8300 ft³
